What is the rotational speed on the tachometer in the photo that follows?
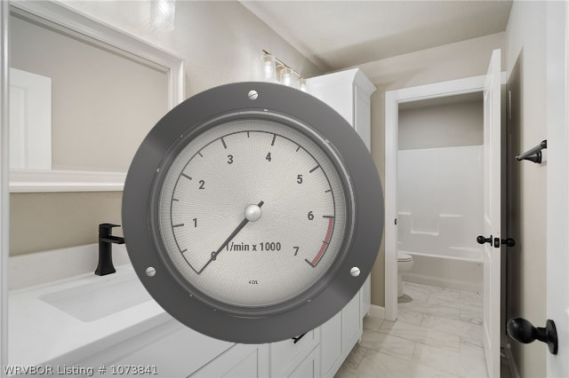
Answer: 0 rpm
